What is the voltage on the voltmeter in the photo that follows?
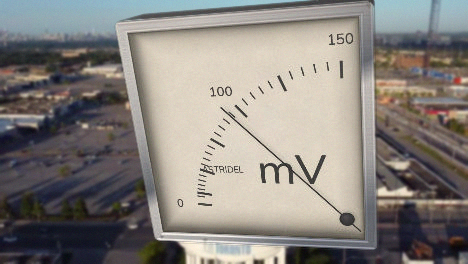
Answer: 95 mV
